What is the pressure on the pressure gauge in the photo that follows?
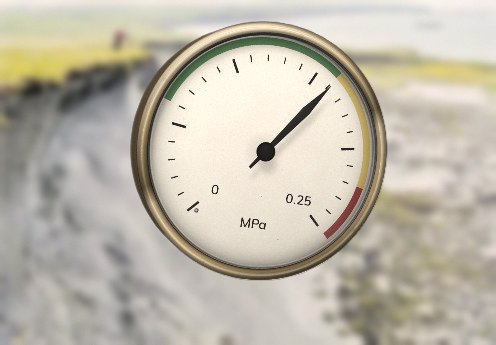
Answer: 0.16 MPa
